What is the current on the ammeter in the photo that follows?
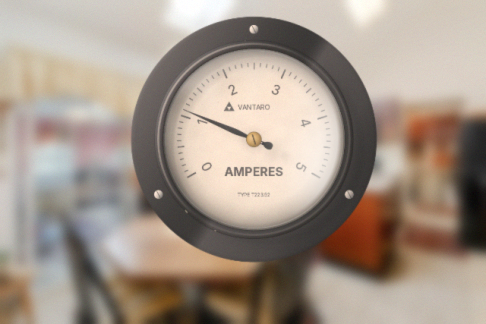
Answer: 1.1 A
